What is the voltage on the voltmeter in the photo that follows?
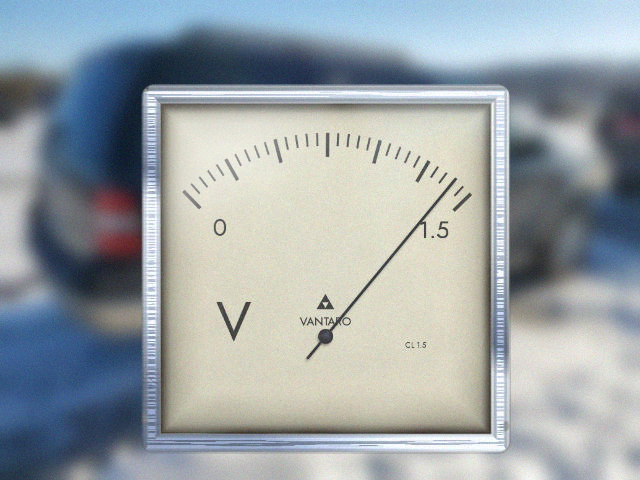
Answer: 1.4 V
